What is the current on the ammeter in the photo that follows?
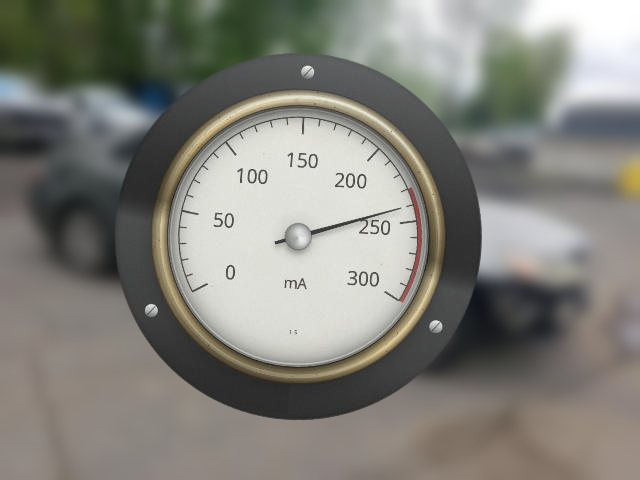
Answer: 240 mA
